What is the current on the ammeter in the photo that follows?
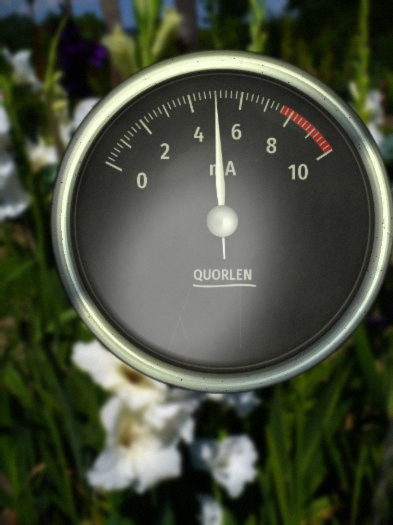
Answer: 5 mA
